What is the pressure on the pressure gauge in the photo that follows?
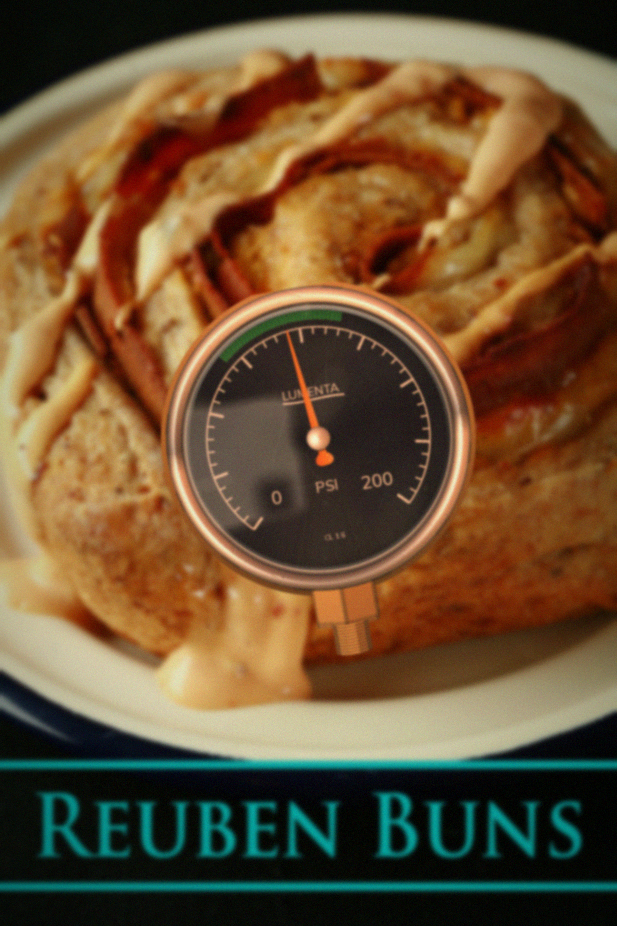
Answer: 95 psi
